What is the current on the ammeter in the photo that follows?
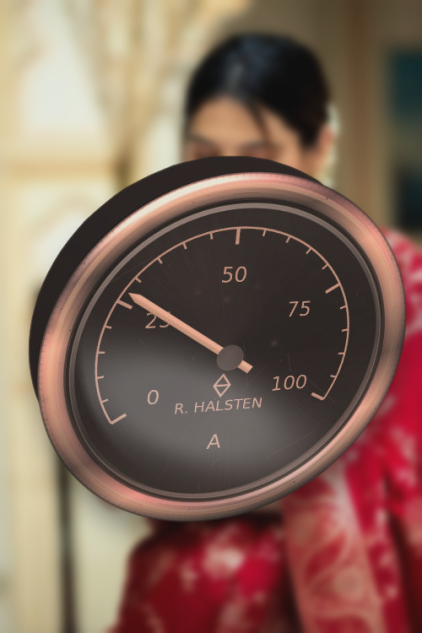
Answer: 27.5 A
